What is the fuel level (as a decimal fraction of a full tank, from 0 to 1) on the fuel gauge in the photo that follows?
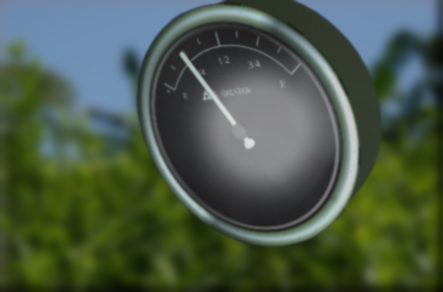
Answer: 0.25
